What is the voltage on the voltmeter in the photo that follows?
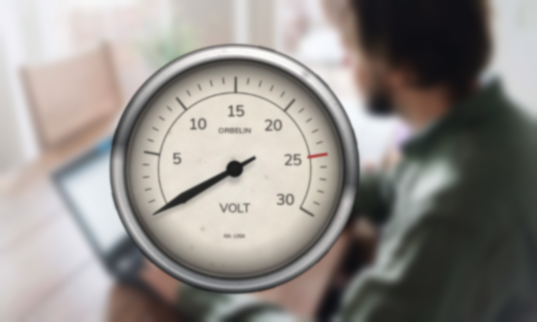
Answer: 0 V
